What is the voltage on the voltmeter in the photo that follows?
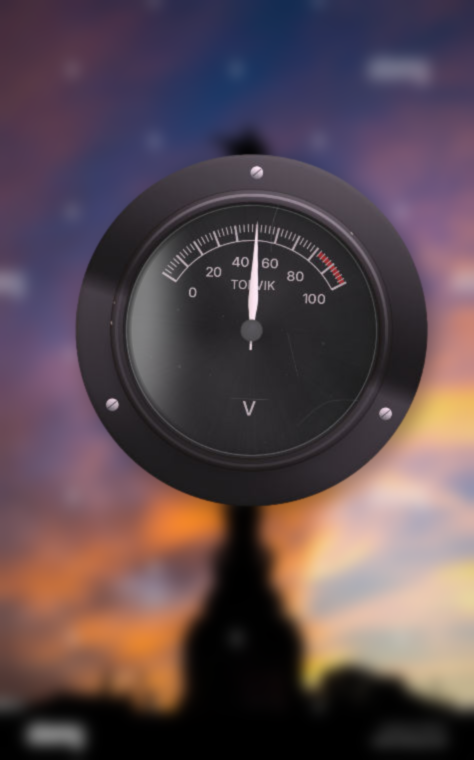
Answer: 50 V
